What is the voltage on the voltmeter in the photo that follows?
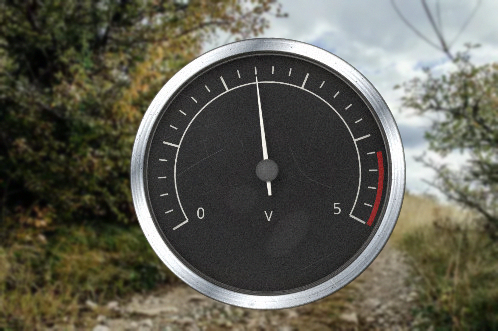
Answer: 2.4 V
